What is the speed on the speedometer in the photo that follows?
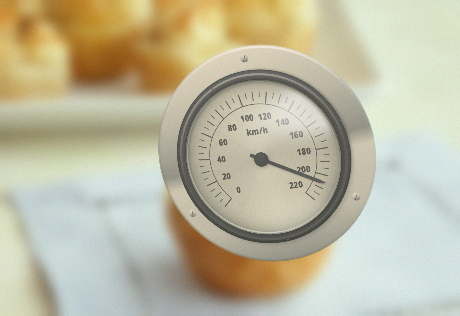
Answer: 205 km/h
